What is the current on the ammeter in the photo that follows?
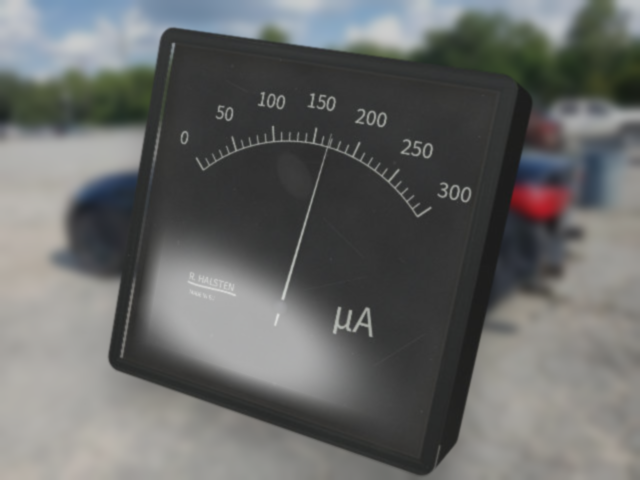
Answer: 170 µA
